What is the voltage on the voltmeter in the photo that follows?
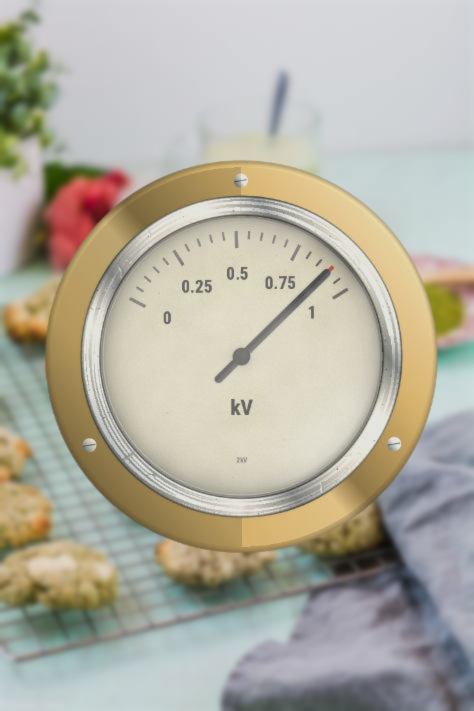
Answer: 0.9 kV
